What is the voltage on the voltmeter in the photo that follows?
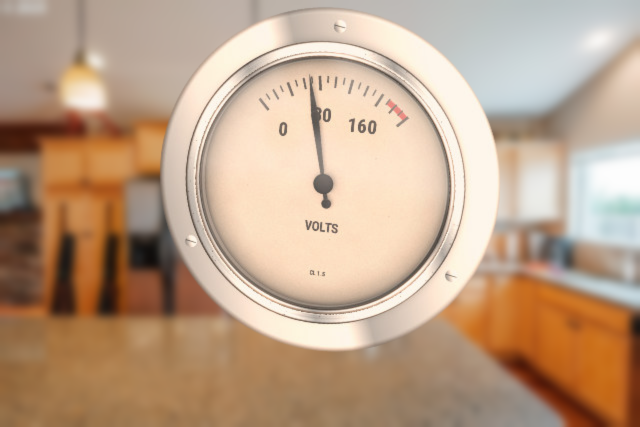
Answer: 70 V
